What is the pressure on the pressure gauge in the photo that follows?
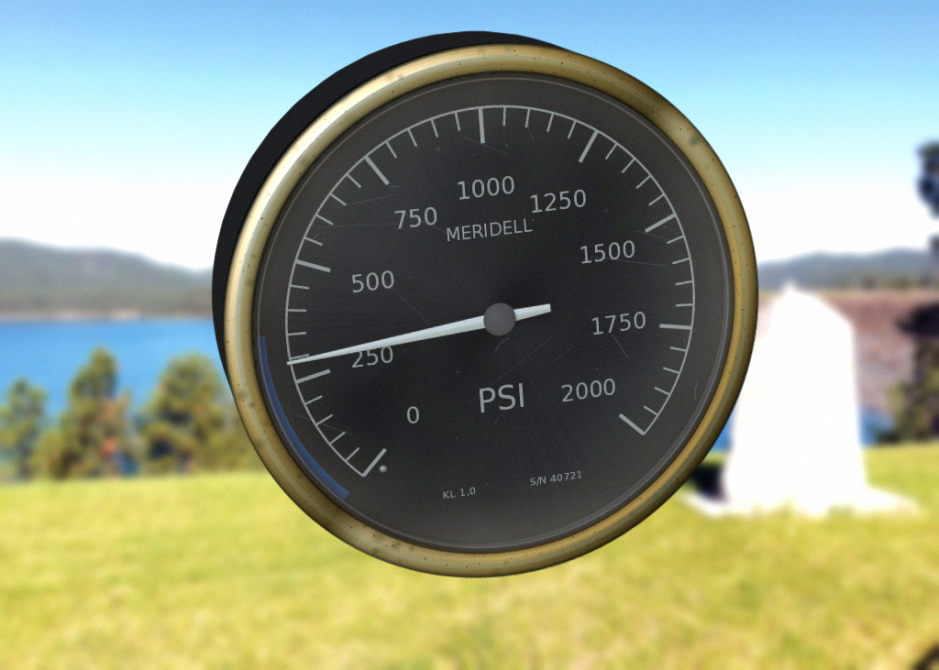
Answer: 300 psi
